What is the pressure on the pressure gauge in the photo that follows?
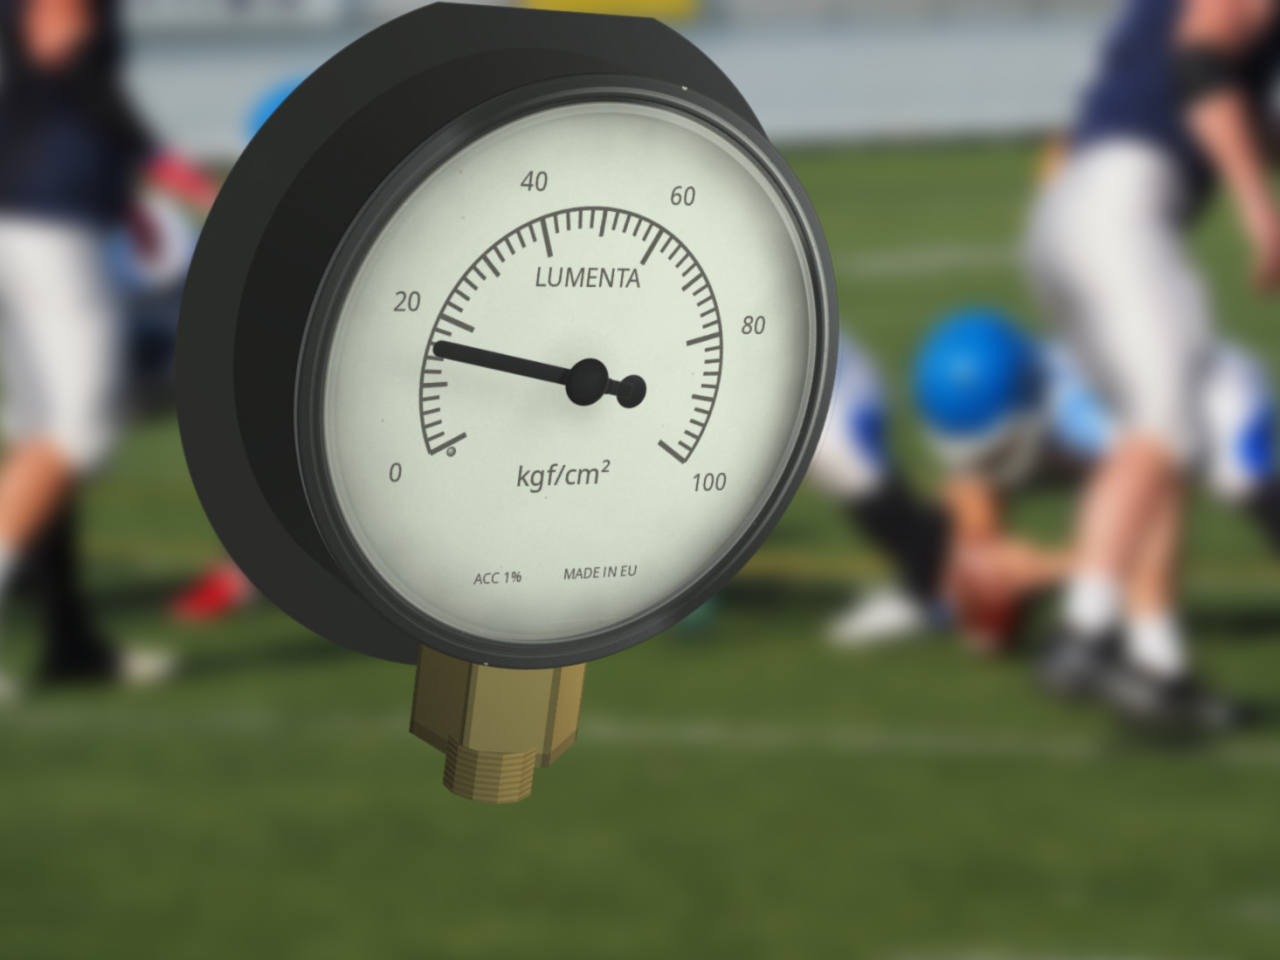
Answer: 16 kg/cm²
